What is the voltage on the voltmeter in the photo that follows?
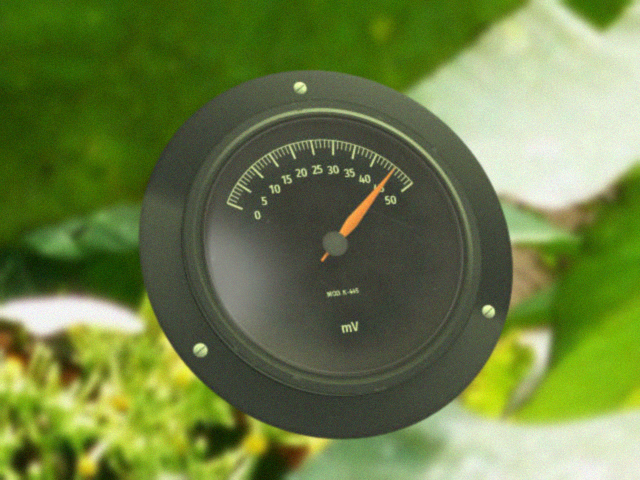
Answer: 45 mV
